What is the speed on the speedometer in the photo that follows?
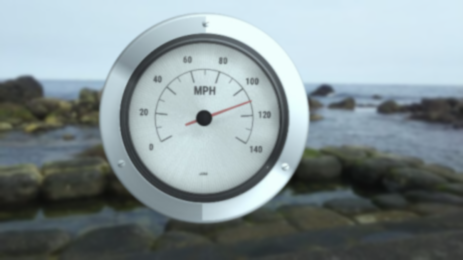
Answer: 110 mph
